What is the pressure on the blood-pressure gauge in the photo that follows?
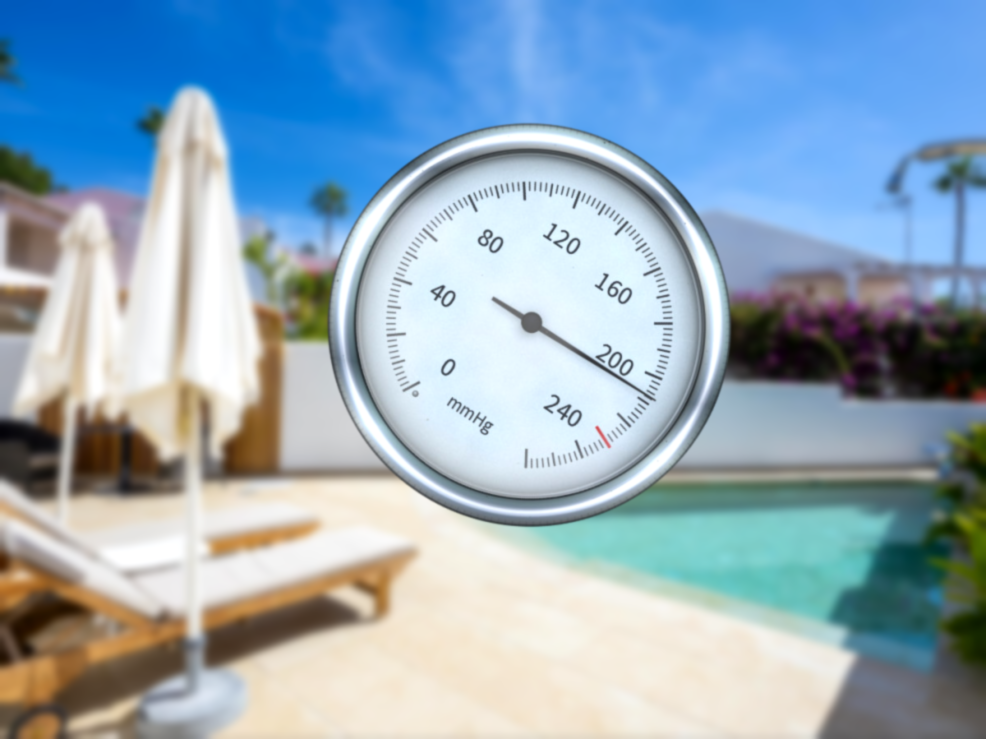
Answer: 208 mmHg
